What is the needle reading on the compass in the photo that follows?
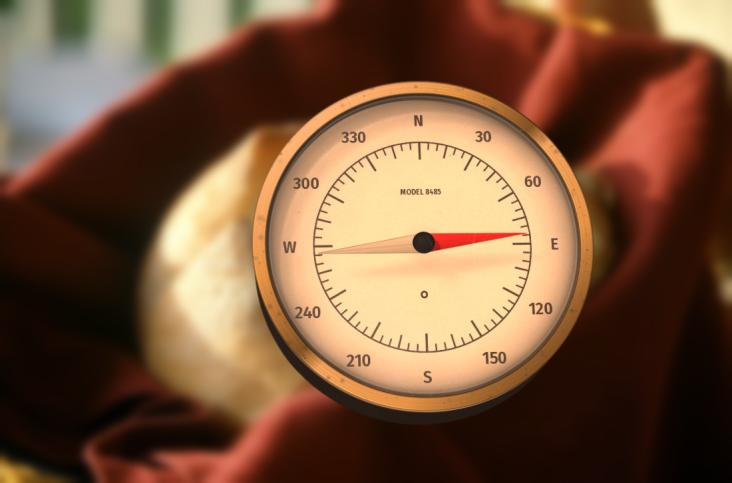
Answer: 85 °
